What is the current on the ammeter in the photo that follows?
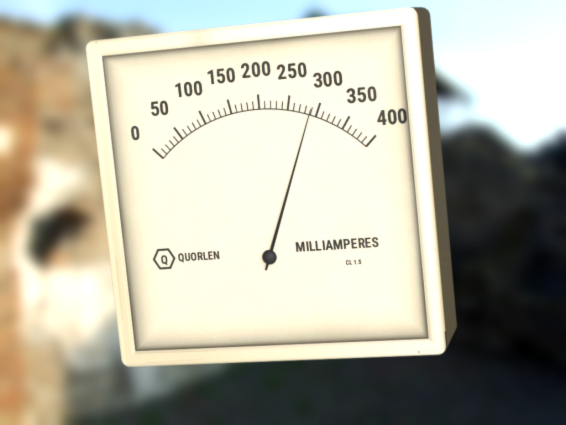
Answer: 290 mA
